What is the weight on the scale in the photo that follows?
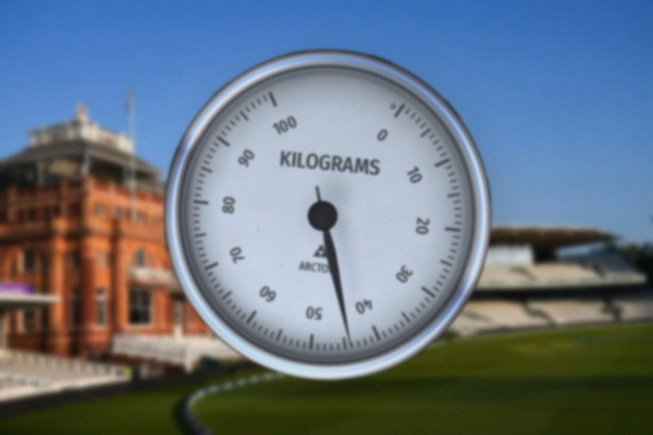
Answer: 44 kg
